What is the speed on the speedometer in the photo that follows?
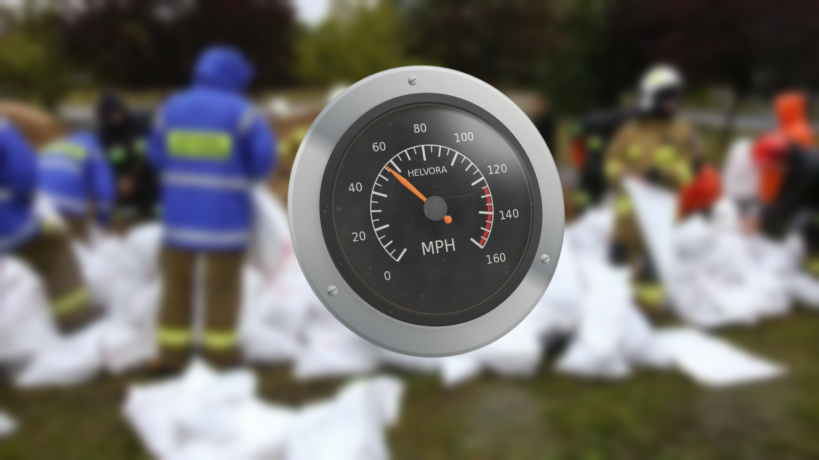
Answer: 55 mph
